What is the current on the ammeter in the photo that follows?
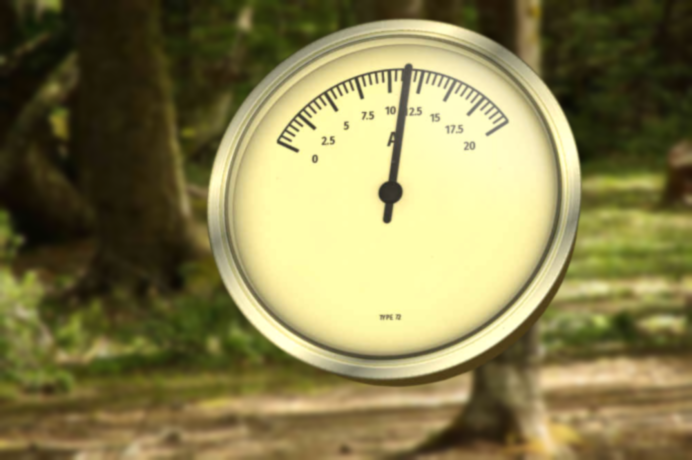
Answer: 11.5 A
